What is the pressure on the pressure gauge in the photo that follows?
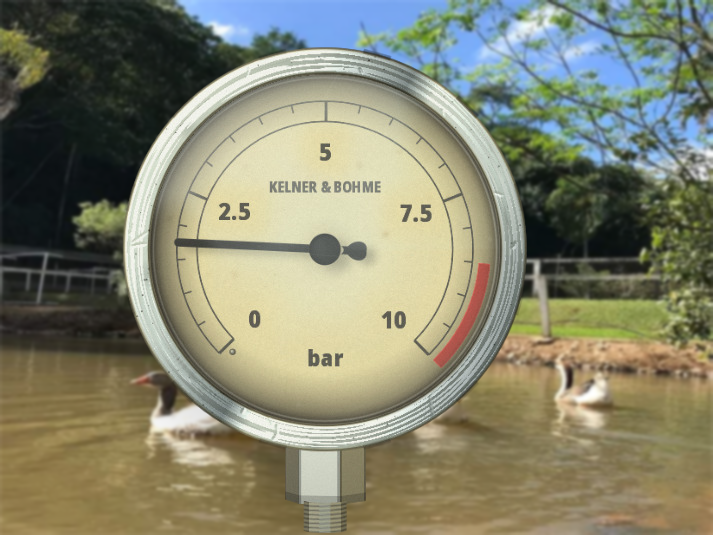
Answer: 1.75 bar
